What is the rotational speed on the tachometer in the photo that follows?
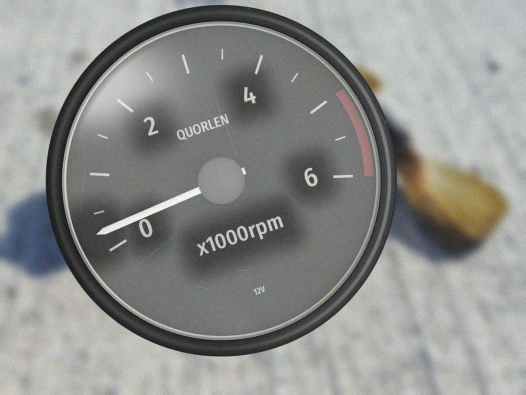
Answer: 250 rpm
